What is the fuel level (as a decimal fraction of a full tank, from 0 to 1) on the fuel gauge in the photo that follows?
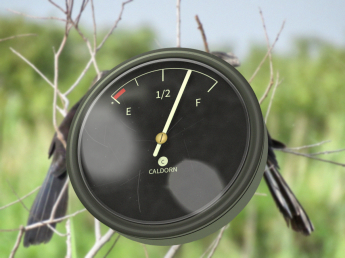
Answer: 0.75
